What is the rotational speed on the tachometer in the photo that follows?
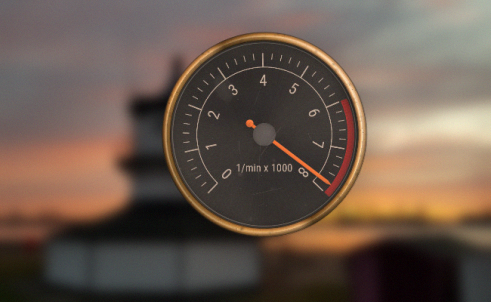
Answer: 7800 rpm
